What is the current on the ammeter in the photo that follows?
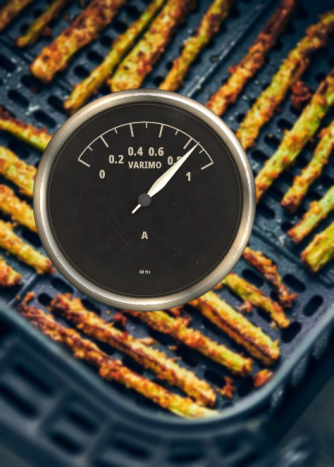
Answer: 0.85 A
